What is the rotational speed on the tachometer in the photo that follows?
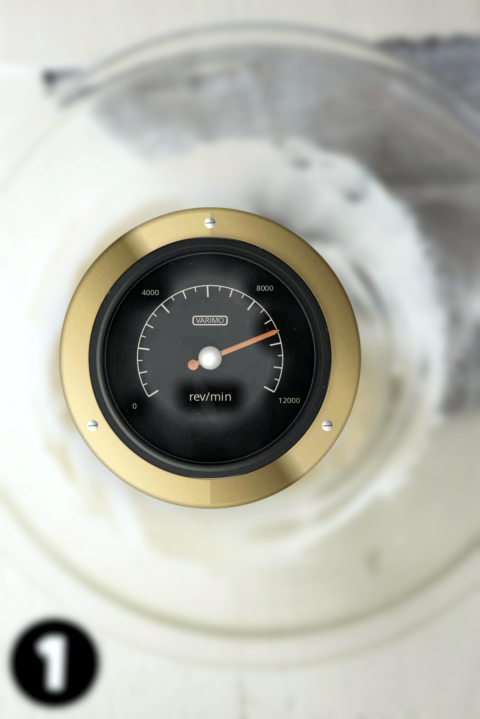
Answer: 9500 rpm
